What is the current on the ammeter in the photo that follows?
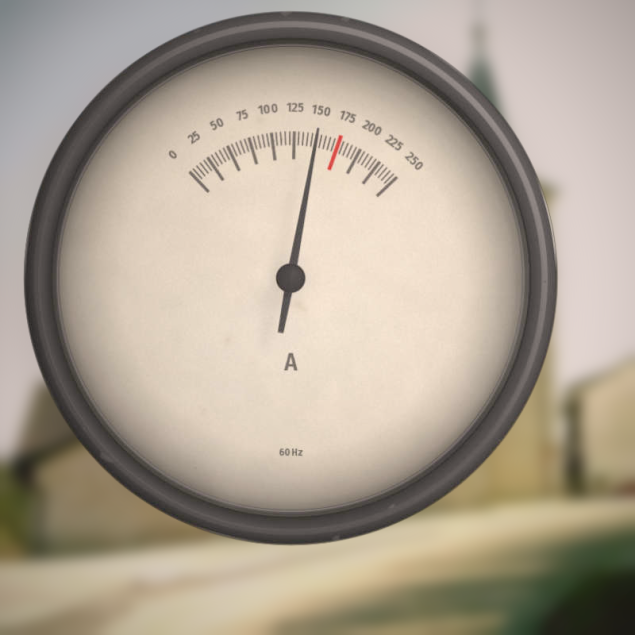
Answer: 150 A
